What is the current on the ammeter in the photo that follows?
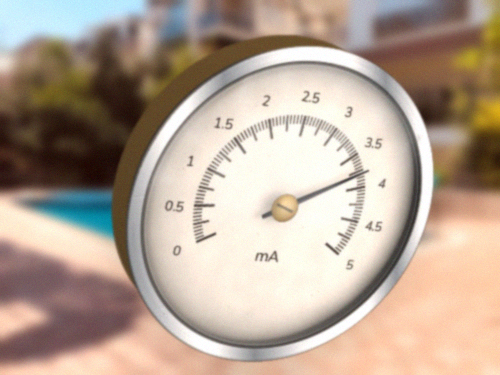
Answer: 3.75 mA
